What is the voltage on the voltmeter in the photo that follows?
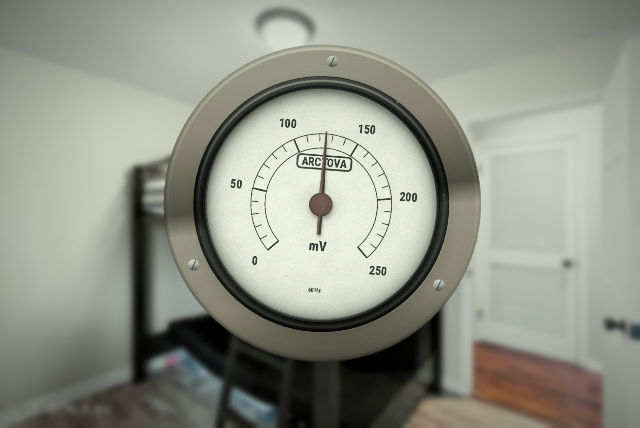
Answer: 125 mV
